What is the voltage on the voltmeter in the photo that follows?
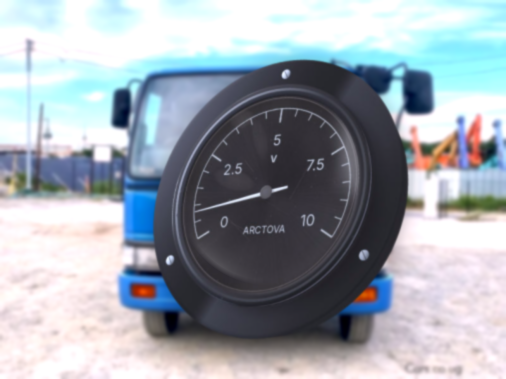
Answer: 0.75 V
